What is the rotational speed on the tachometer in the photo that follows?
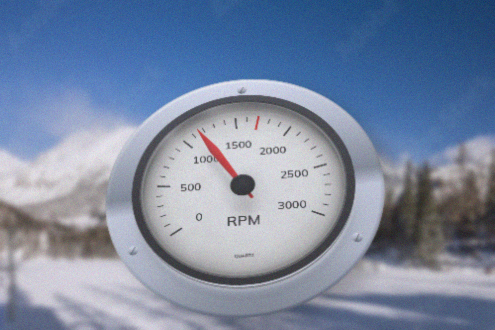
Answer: 1150 rpm
